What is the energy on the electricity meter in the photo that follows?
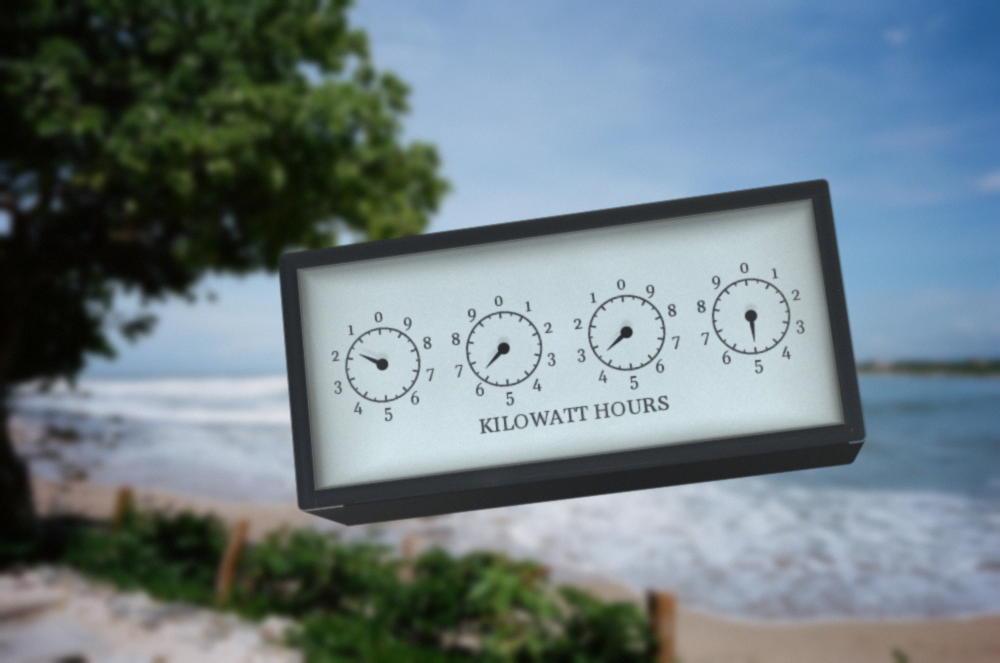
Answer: 1635 kWh
